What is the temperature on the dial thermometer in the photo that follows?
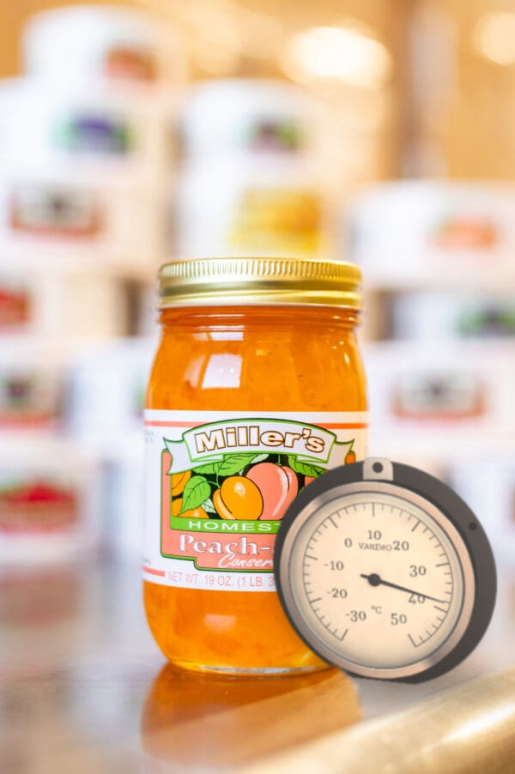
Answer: 38 °C
